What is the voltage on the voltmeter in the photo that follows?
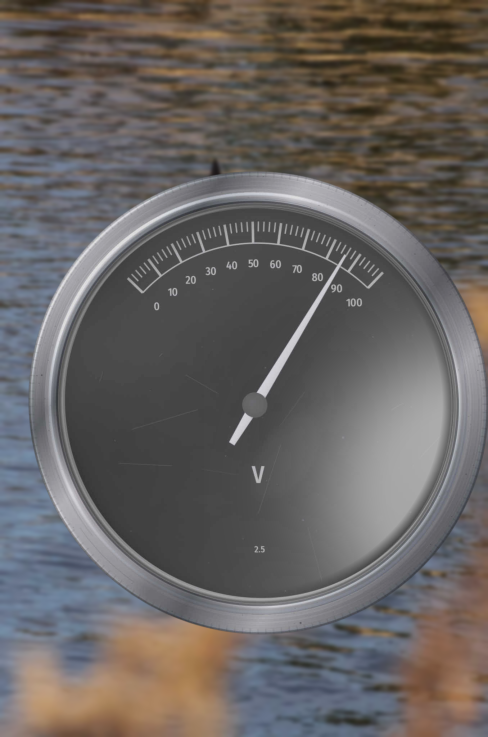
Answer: 86 V
